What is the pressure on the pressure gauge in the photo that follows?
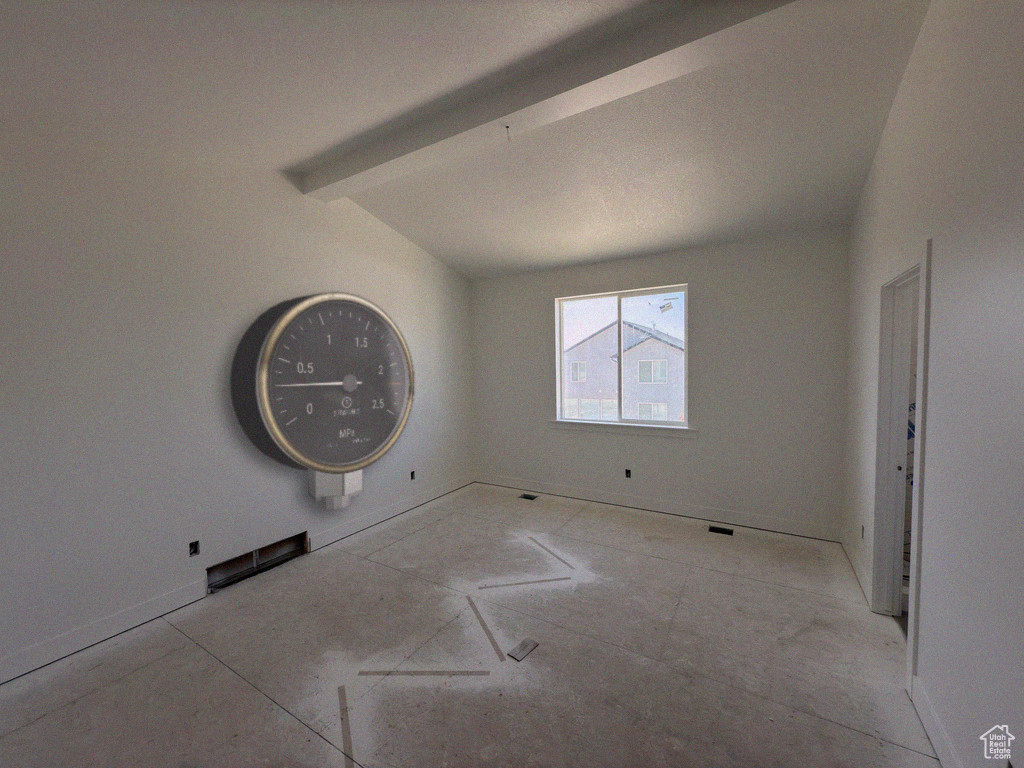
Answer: 0.3 MPa
